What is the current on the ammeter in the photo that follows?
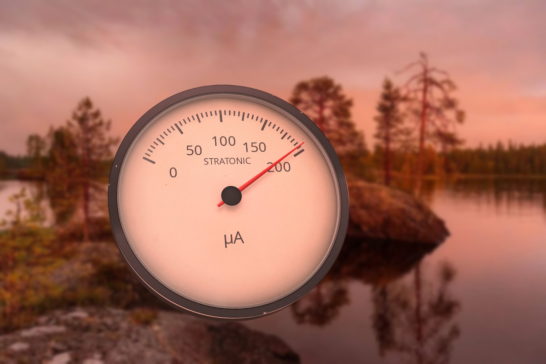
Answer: 195 µA
